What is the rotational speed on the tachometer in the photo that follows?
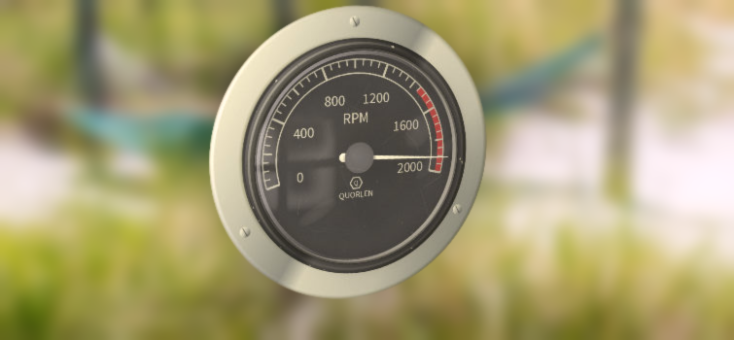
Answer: 1900 rpm
